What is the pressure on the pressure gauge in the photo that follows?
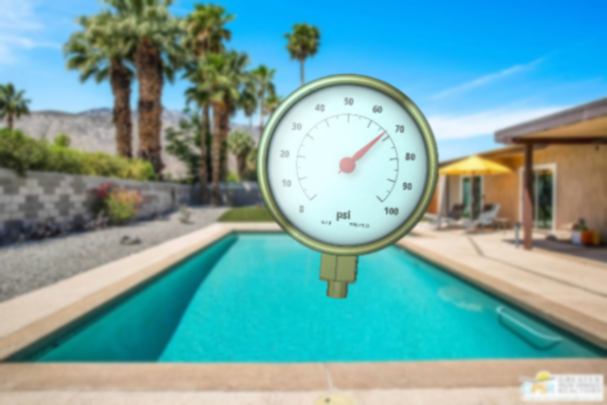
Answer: 67.5 psi
